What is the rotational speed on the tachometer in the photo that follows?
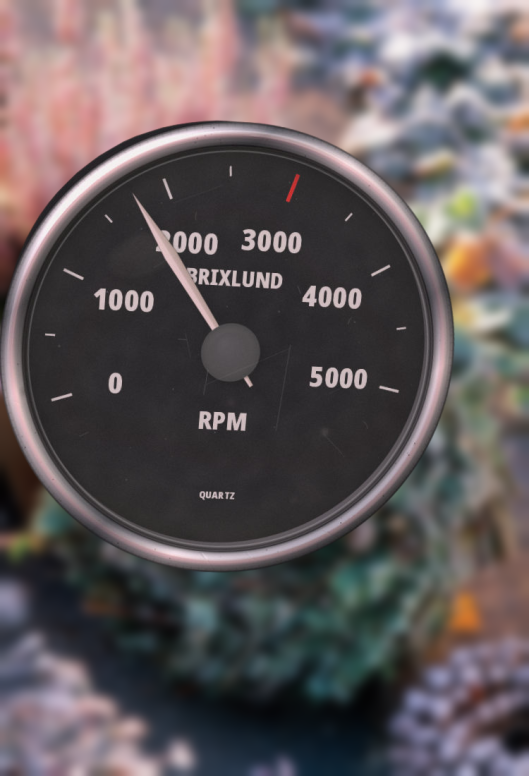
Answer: 1750 rpm
